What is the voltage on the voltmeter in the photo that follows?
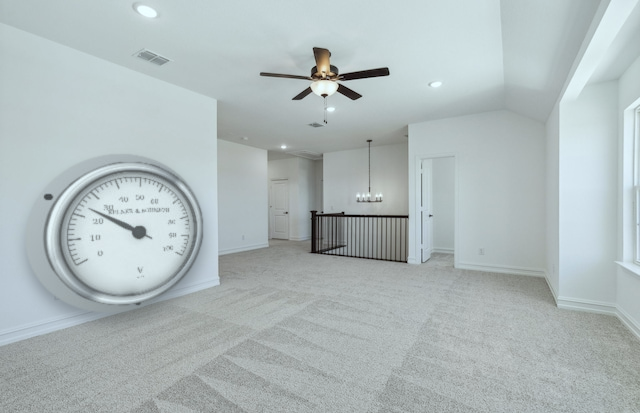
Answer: 24 V
